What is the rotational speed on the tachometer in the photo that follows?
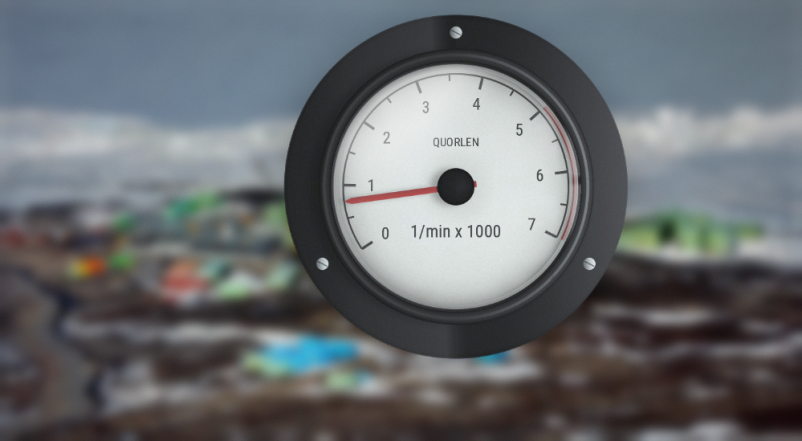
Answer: 750 rpm
